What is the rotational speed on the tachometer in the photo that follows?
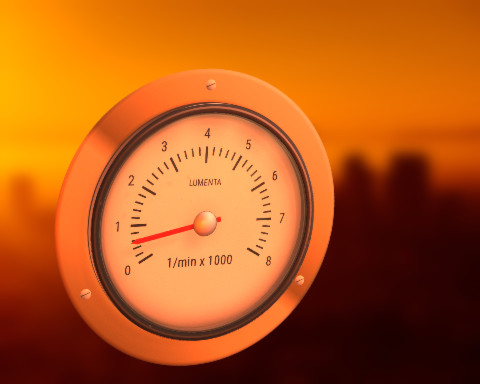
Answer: 600 rpm
